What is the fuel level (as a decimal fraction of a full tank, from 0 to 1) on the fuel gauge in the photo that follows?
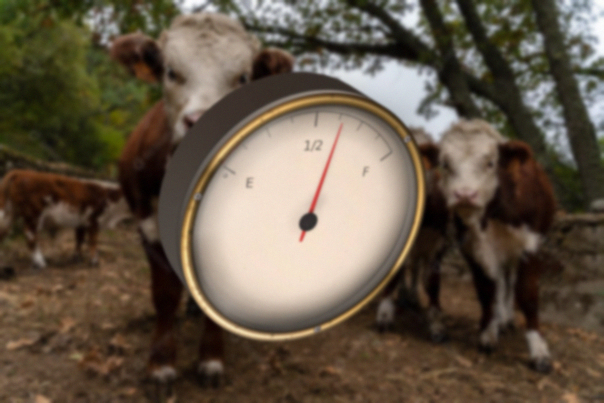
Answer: 0.625
